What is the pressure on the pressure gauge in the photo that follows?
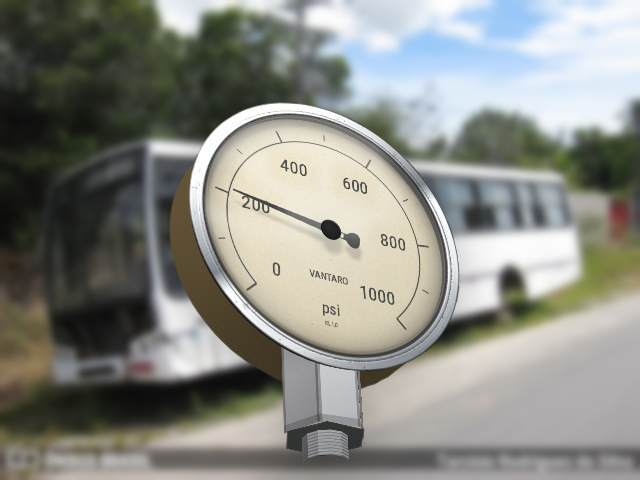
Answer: 200 psi
